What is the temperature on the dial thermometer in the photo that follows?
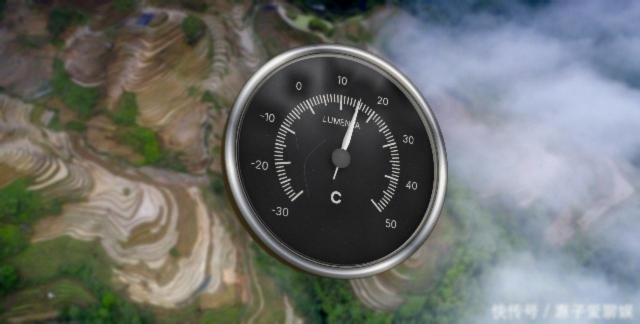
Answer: 15 °C
